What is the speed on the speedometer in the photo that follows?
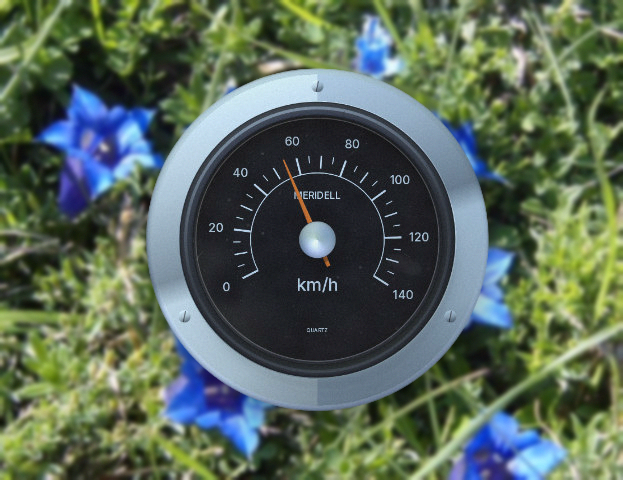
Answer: 55 km/h
